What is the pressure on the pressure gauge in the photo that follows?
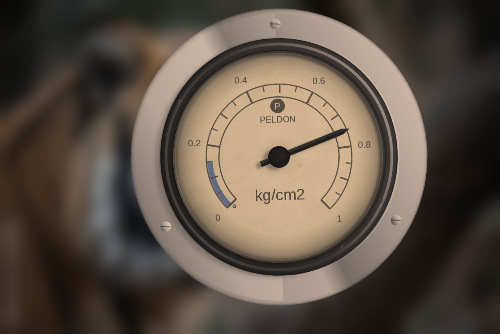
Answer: 0.75 kg/cm²
